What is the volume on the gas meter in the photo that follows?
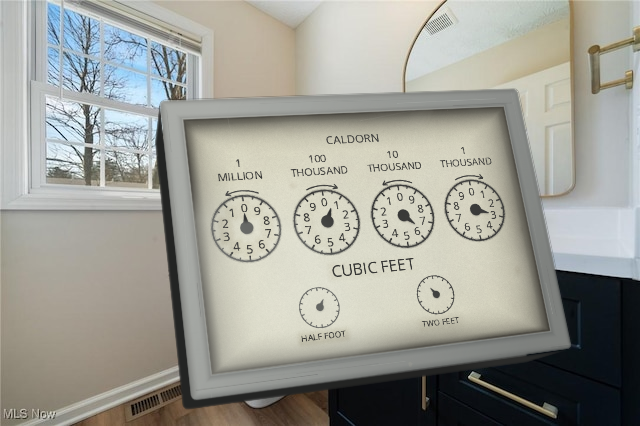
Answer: 6300 ft³
